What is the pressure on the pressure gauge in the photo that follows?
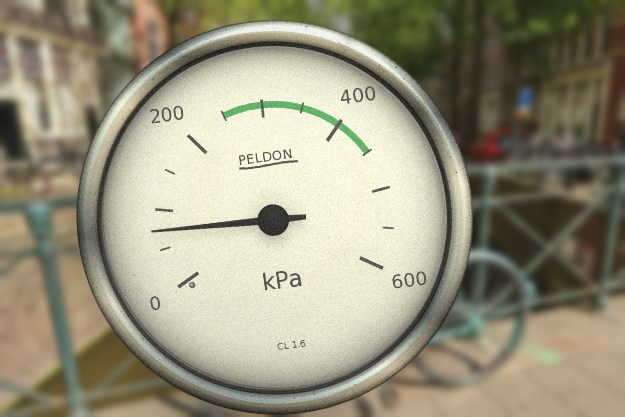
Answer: 75 kPa
